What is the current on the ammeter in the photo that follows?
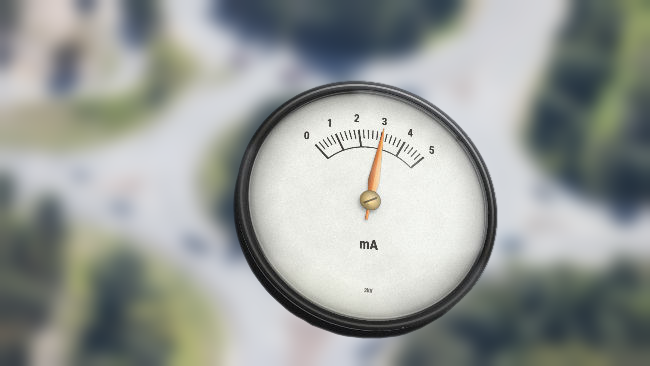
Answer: 3 mA
